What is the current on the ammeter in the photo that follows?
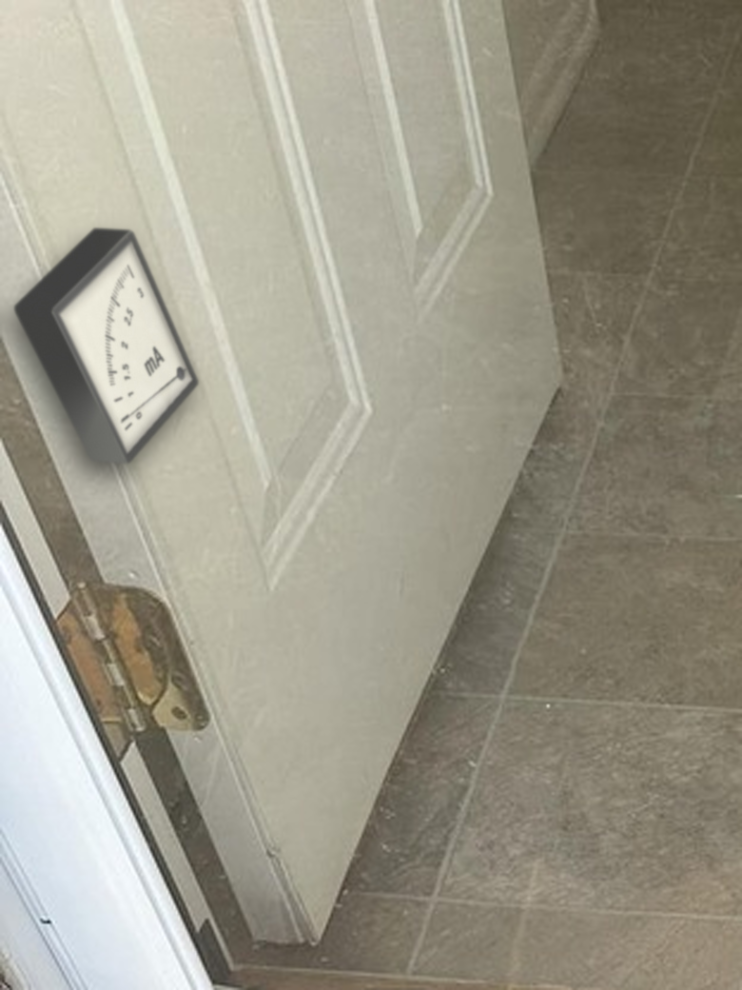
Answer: 0.5 mA
